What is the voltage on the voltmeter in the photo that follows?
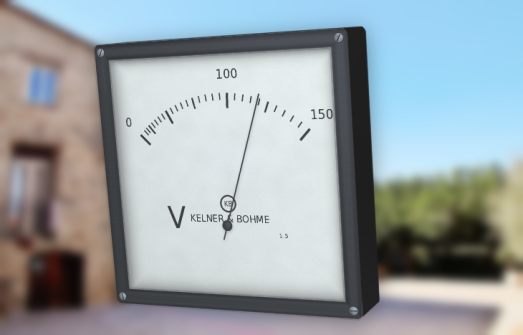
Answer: 120 V
